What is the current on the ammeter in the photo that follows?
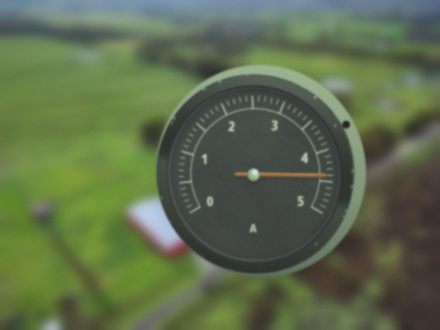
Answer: 4.4 A
